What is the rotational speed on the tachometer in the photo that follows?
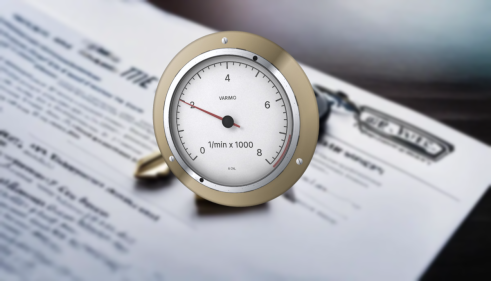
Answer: 2000 rpm
